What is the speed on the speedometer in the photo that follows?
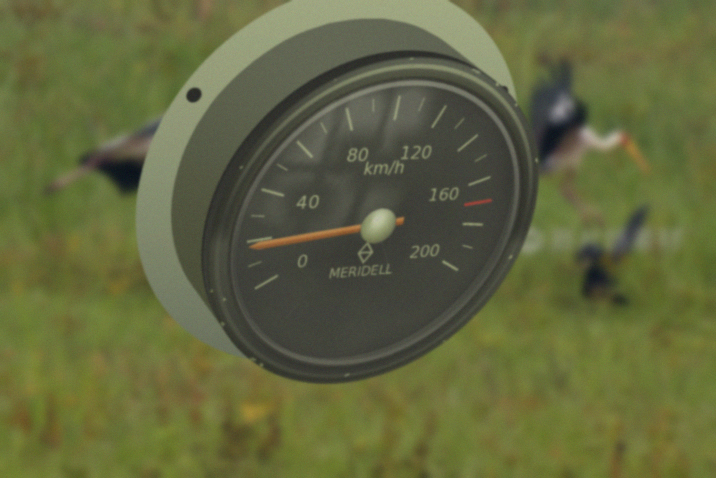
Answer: 20 km/h
